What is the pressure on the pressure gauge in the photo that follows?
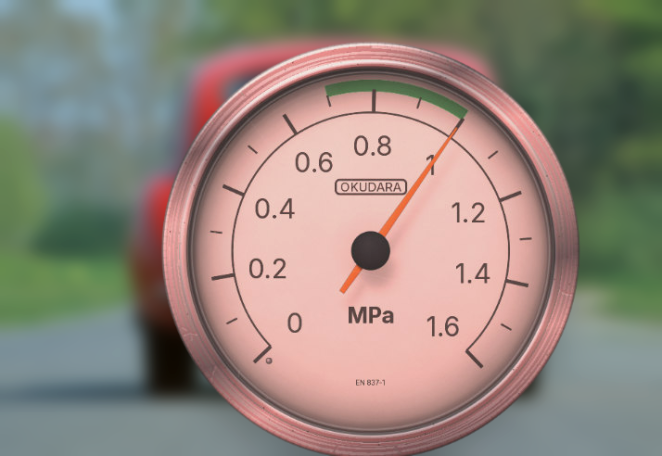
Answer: 1 MPa
